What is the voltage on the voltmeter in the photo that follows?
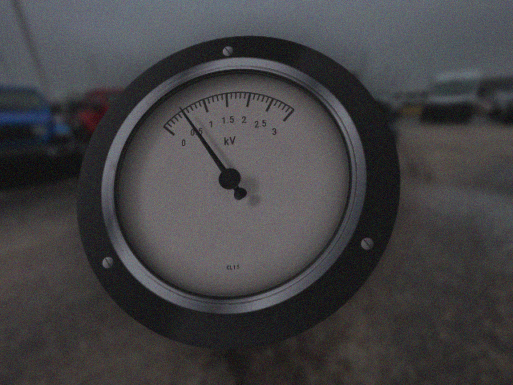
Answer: 0.5 kV
